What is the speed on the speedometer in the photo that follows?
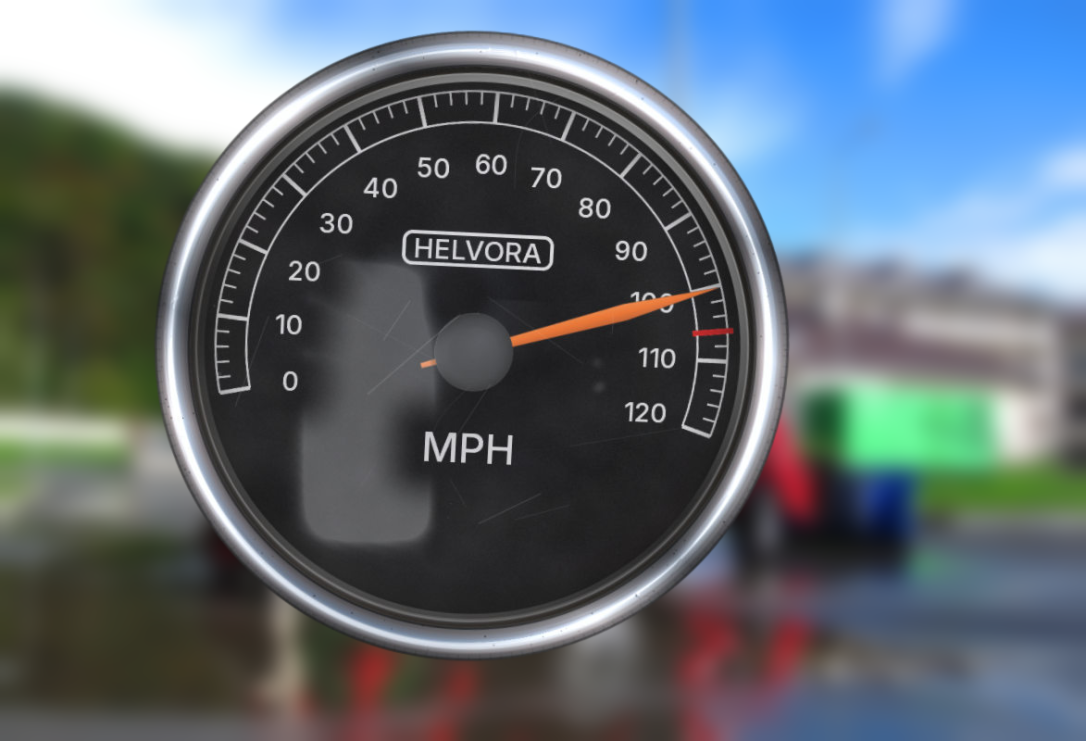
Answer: 100 mph
